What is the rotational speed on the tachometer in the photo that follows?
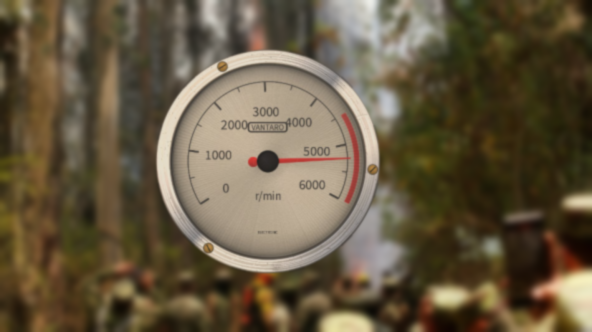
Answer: 5250 rpm
